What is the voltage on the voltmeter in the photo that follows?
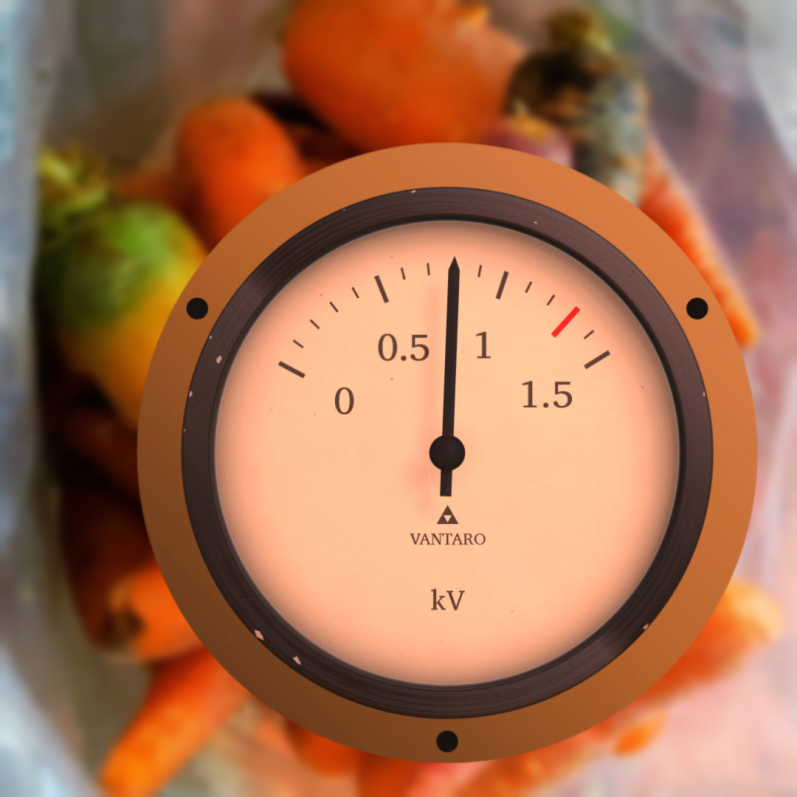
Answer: 0.8 kV
